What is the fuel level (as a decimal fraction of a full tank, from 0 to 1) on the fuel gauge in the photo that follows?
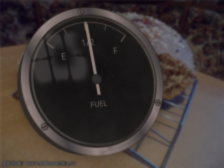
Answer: 0.5
